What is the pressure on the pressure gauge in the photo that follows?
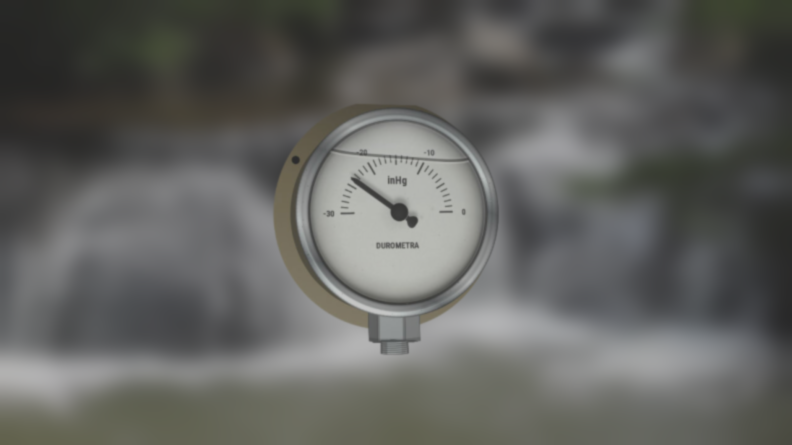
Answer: -24 inHg
